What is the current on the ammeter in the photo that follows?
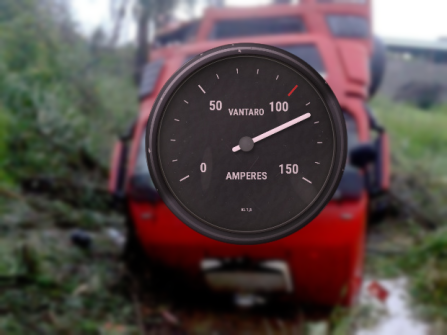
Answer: 115 A
